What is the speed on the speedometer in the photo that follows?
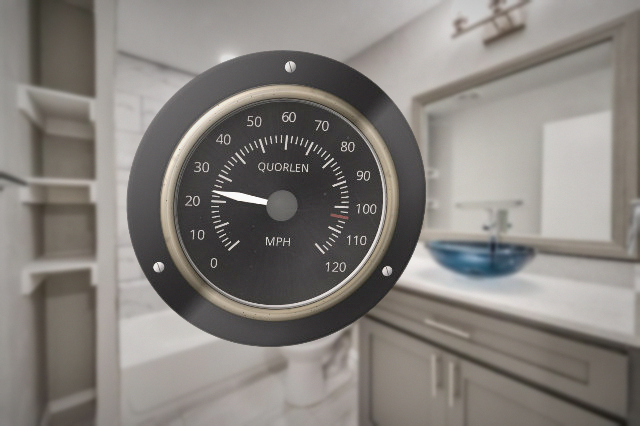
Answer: 24 mph
